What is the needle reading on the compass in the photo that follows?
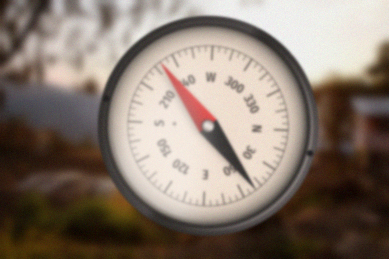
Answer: 230 °
